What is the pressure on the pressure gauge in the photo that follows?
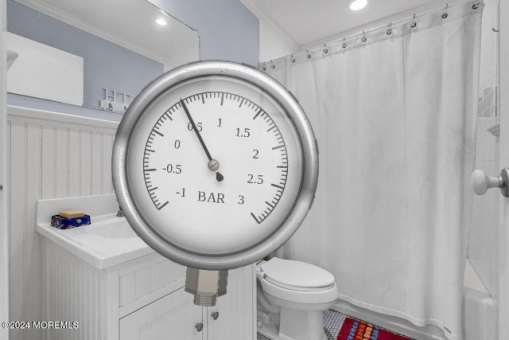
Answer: 0.5 bar
